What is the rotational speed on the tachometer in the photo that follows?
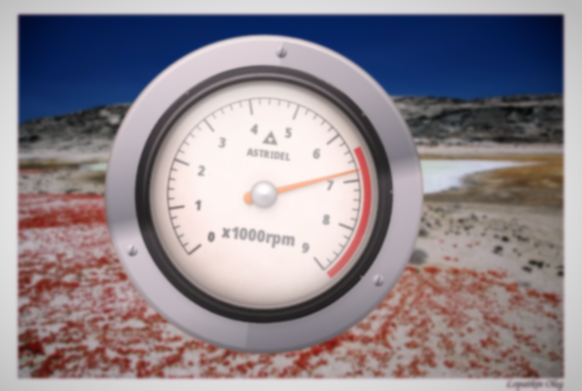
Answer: 6800 rpm
